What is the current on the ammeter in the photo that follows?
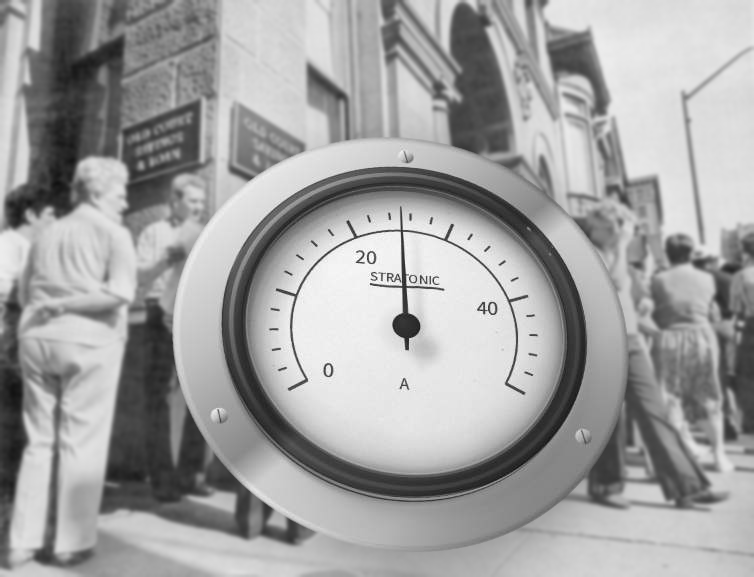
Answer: 25 A
